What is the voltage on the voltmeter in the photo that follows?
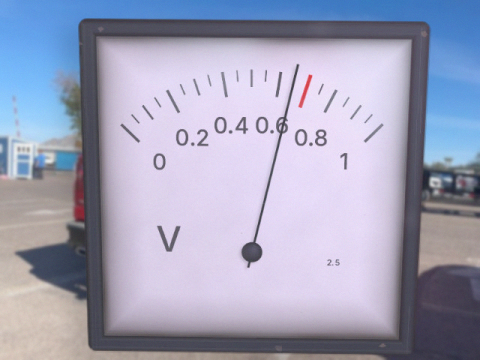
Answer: 0.65 V
